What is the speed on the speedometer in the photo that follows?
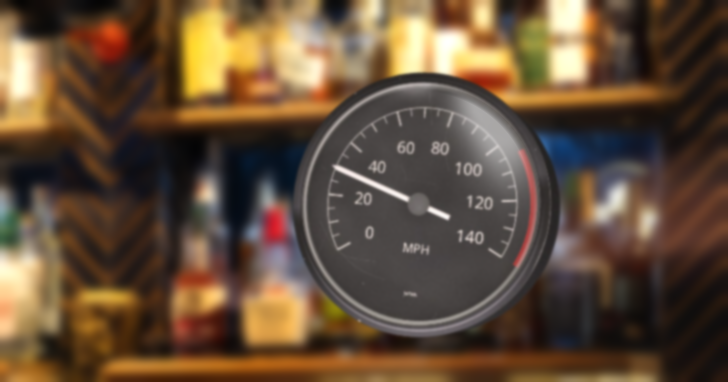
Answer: 30 mph
